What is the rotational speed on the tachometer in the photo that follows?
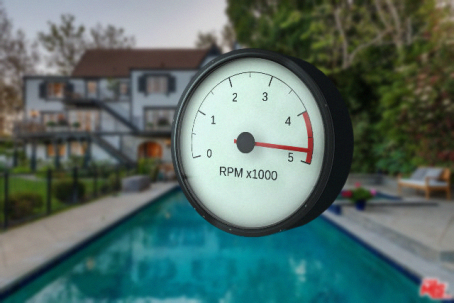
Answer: 4750 rpm
